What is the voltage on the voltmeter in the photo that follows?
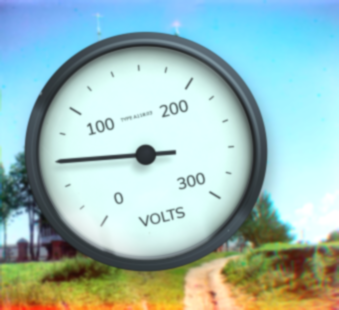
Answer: 60 V
